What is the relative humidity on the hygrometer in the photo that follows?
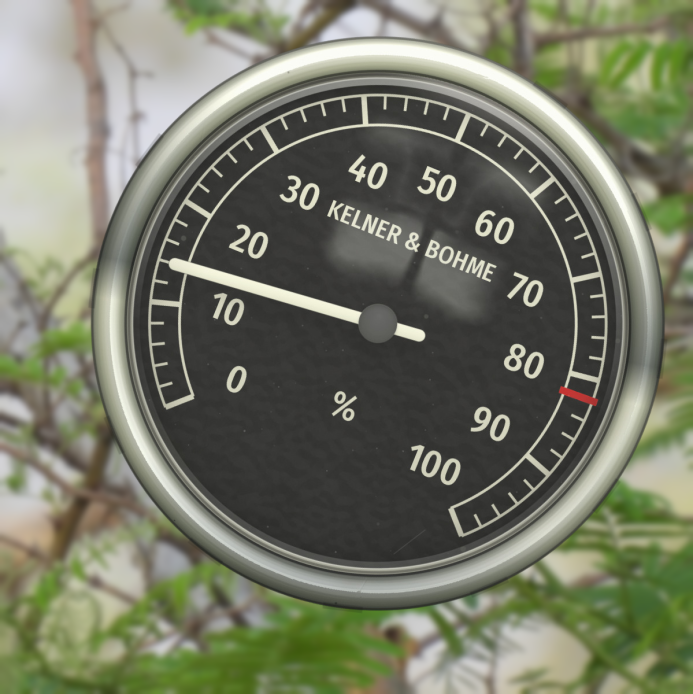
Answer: 14 %
